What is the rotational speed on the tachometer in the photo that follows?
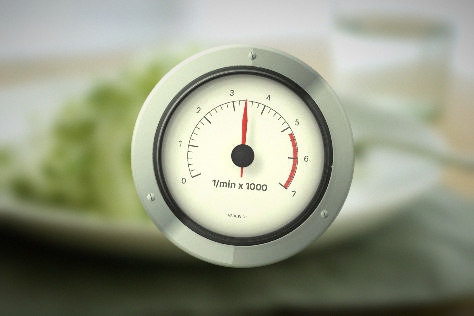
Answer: 3400 rpm
